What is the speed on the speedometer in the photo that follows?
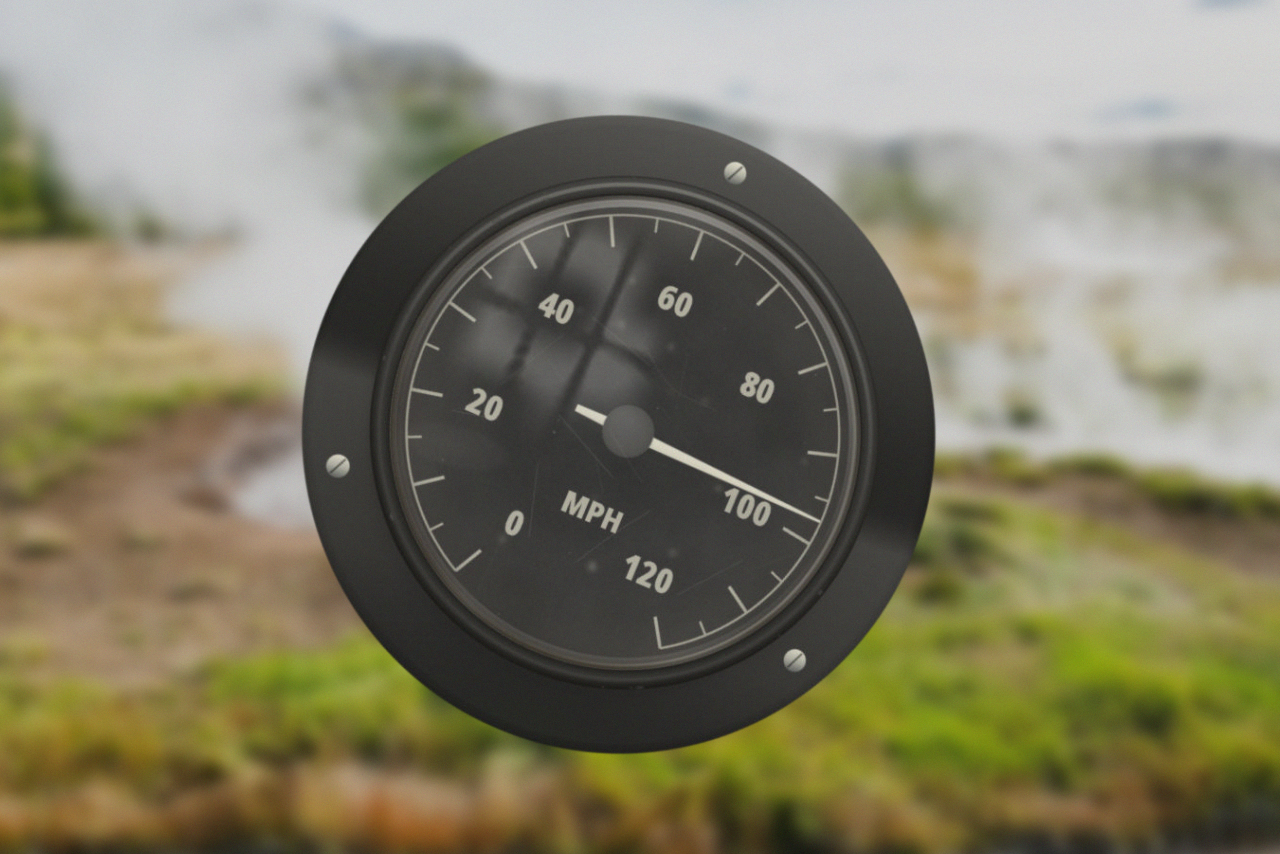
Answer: 97.5 mph
